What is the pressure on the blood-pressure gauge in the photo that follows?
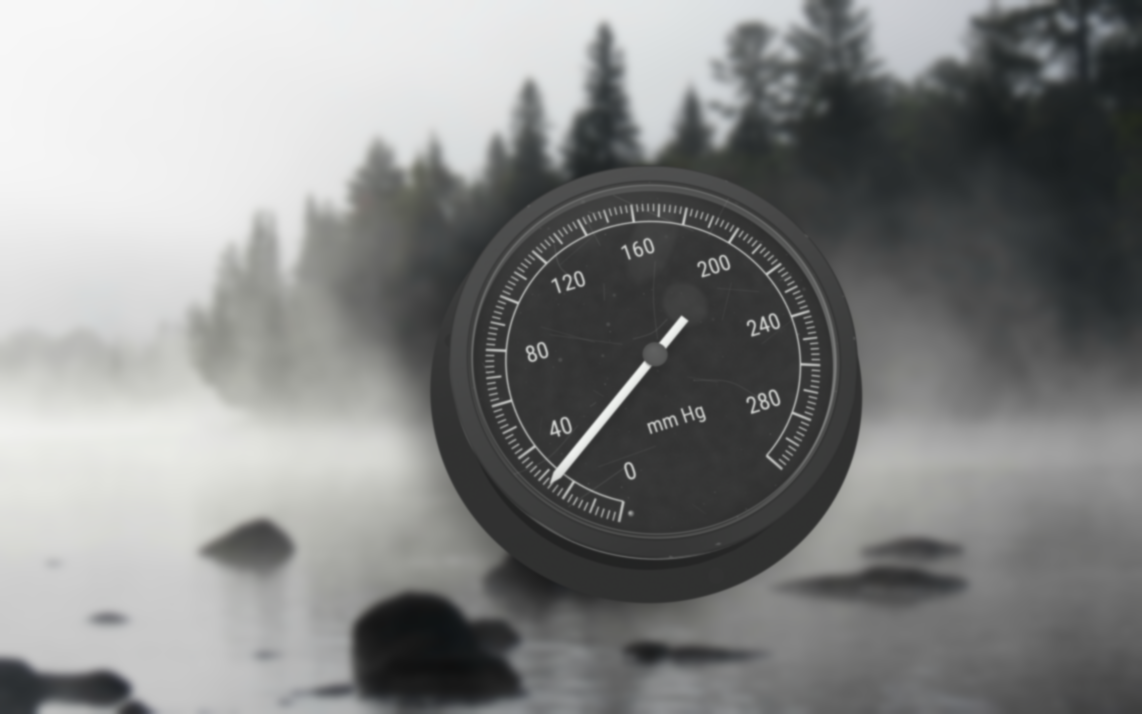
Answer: 26 mmHg
